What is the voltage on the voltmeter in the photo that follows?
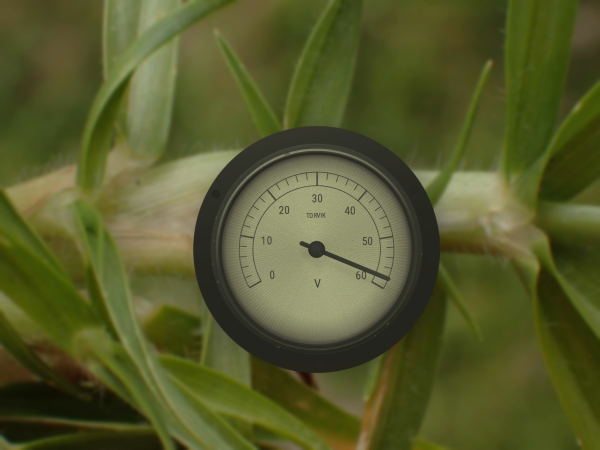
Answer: 58 V
